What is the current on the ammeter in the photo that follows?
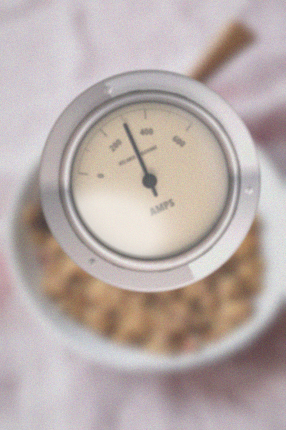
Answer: 300 A
